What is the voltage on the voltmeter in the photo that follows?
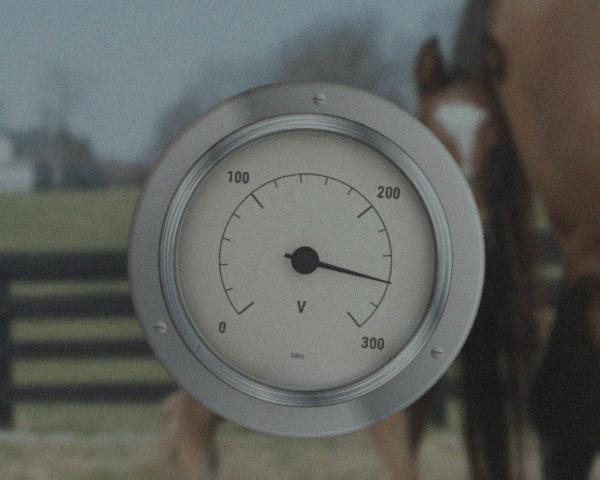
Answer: 260 V
